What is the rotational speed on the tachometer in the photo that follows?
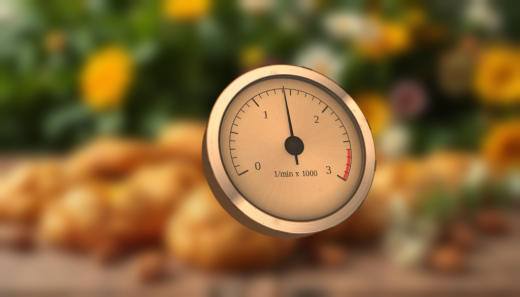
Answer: 1400 rpm
